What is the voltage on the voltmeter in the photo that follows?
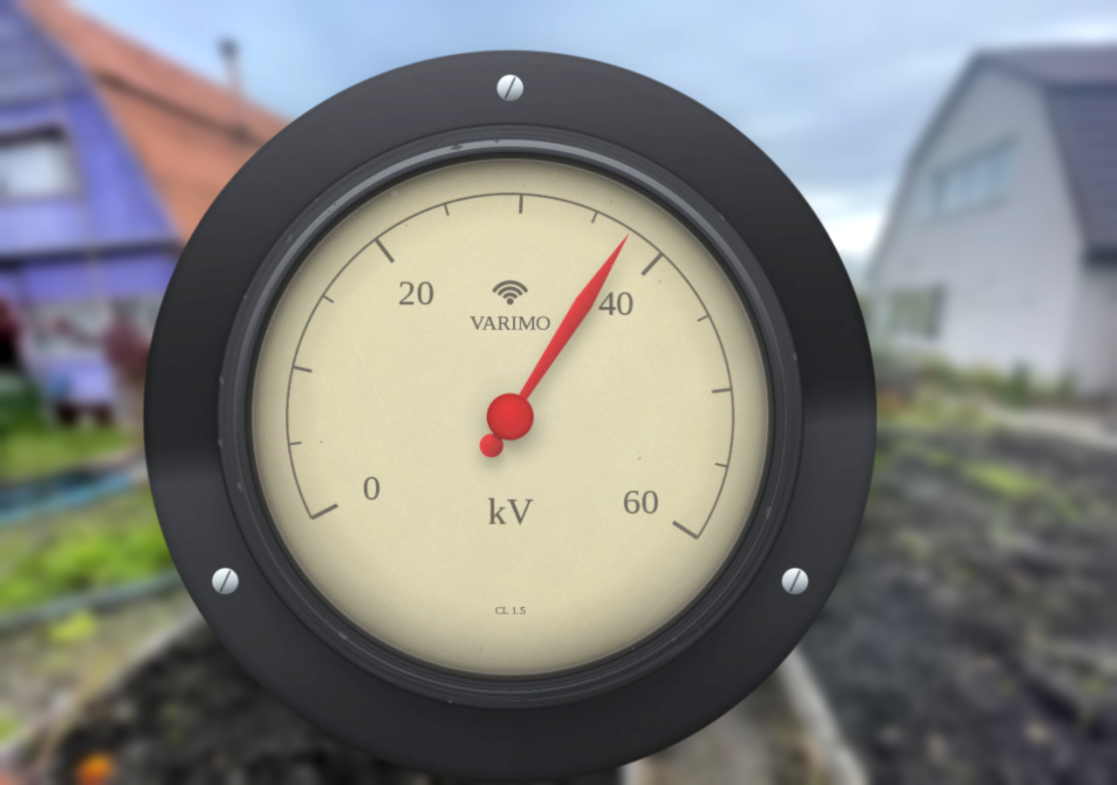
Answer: 37.5 kV
